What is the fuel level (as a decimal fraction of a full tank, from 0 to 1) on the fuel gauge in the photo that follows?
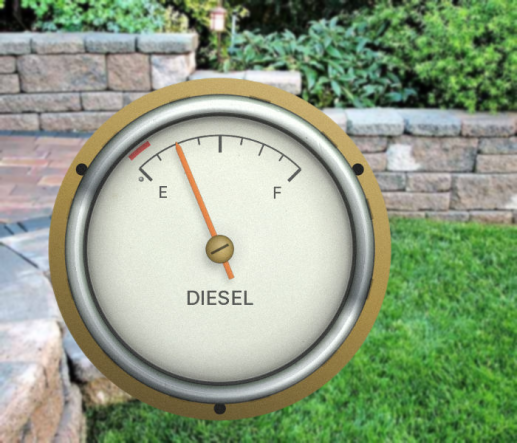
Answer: 0.25
